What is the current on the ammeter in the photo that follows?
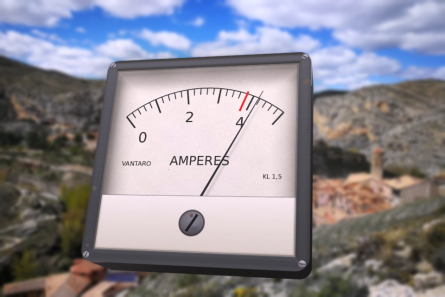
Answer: 4.2 A
